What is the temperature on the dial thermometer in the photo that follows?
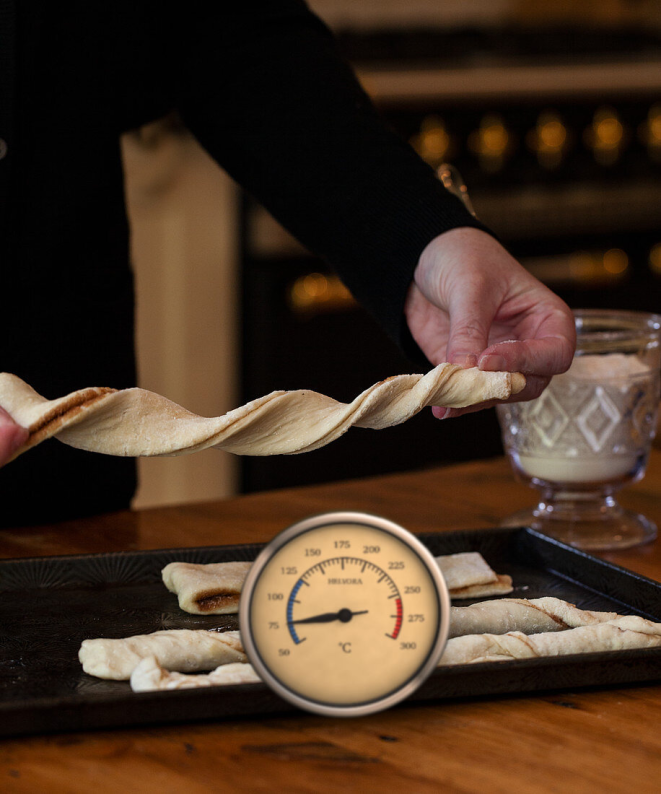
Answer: 75 °C
